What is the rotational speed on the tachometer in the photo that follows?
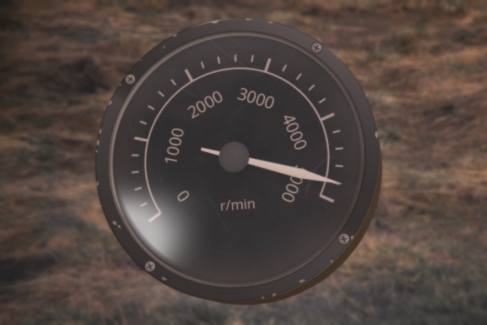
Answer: 4800 rpm
